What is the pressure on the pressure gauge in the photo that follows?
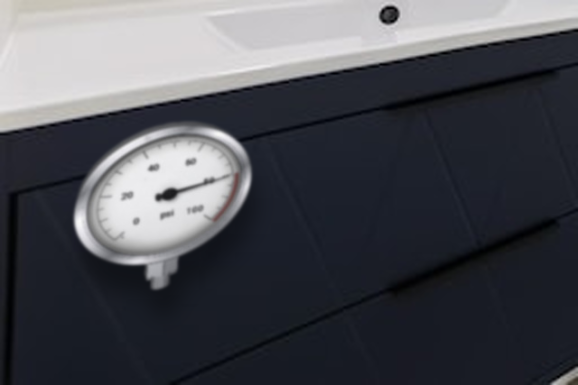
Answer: 80 psi
